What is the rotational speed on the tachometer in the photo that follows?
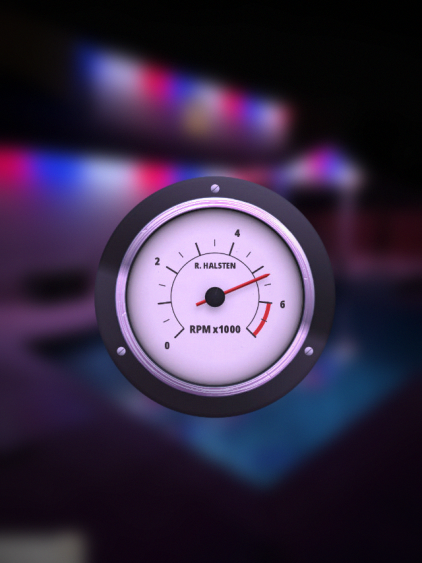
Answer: 5250 rpm
